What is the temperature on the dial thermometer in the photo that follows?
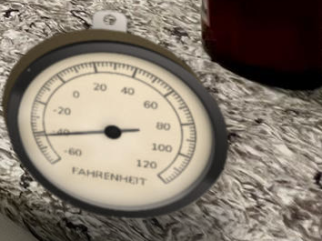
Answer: -40 °F
